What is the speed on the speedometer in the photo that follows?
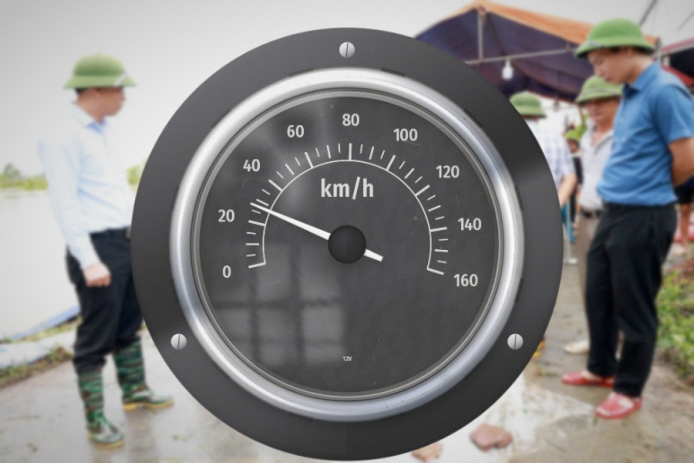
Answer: 27.5 km/h
